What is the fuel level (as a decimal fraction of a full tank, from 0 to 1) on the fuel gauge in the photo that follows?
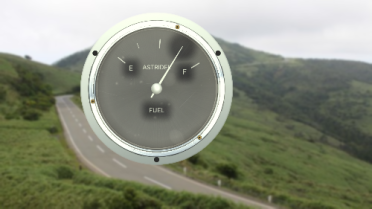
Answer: 0.75
